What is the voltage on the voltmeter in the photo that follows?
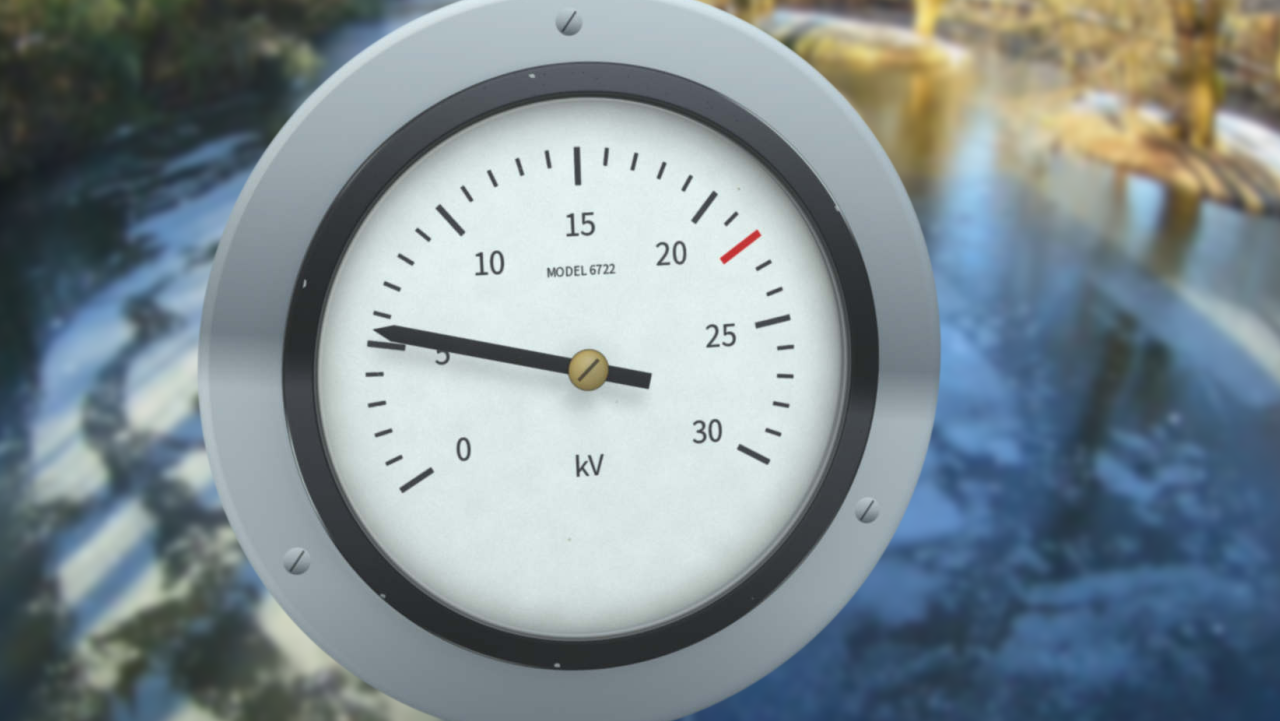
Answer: 5.5 kV
